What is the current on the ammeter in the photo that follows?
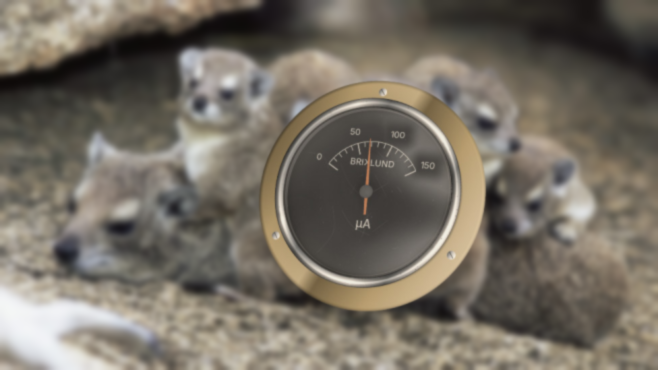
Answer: 70 µA
